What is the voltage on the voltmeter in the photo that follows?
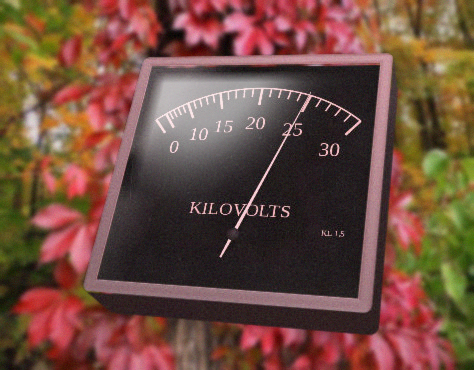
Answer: 25 kV
